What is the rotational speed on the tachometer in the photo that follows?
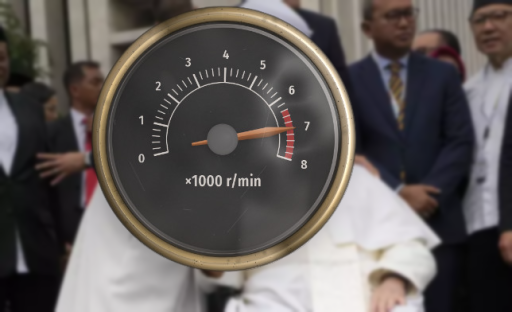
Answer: 7000 rpm
